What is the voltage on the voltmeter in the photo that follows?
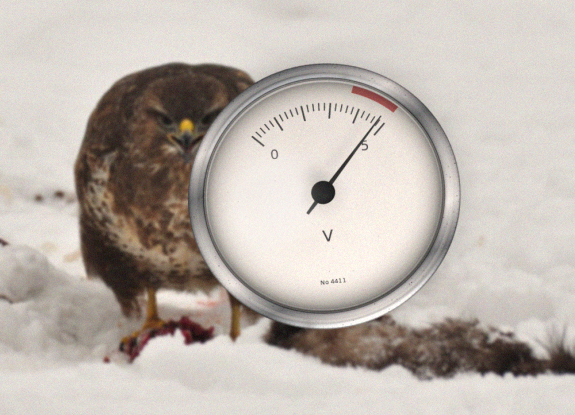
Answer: 4.8 V
